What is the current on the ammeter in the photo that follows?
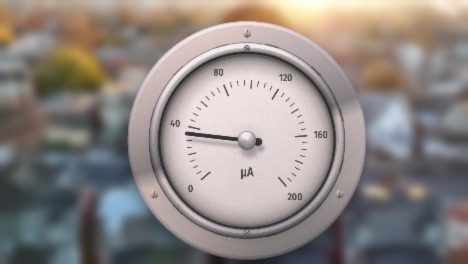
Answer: 35 µA
